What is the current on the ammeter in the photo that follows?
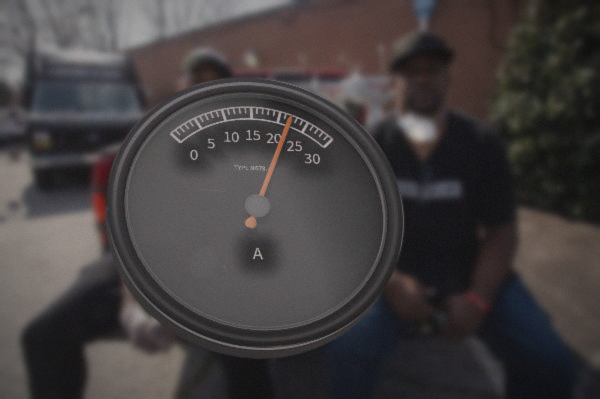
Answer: 22 A
